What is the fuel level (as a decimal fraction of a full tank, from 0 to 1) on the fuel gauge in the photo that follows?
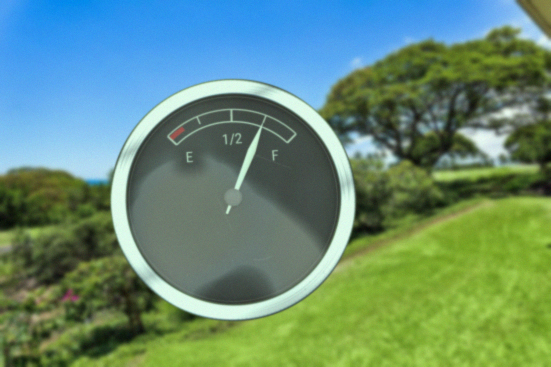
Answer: 0.75
